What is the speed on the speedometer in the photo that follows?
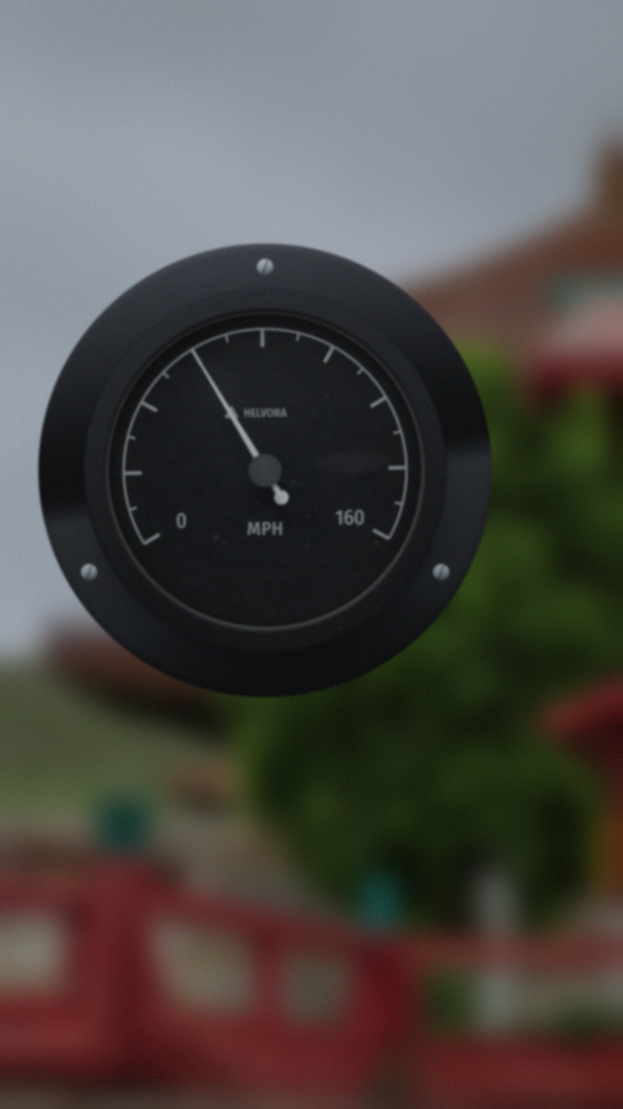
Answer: 60 mph
